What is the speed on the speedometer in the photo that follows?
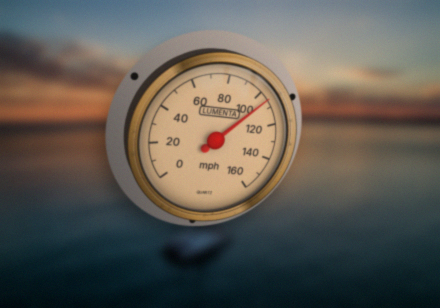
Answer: 105 mph
